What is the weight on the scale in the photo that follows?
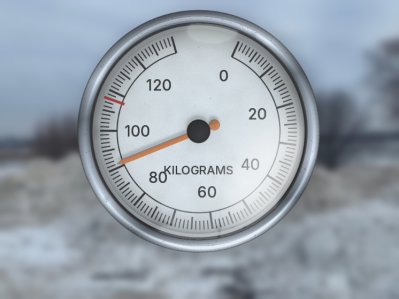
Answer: 91 kg
